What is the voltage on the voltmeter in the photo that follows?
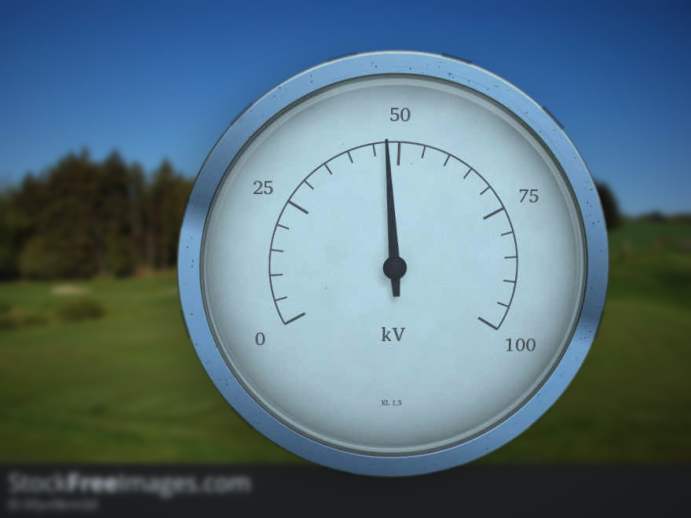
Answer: 47.5 kV
